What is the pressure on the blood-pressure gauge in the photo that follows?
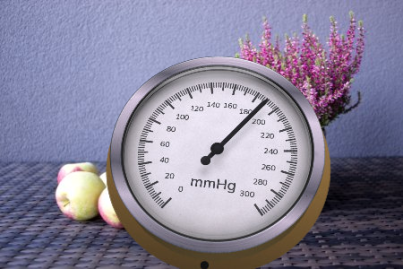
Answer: 190 mmHg
